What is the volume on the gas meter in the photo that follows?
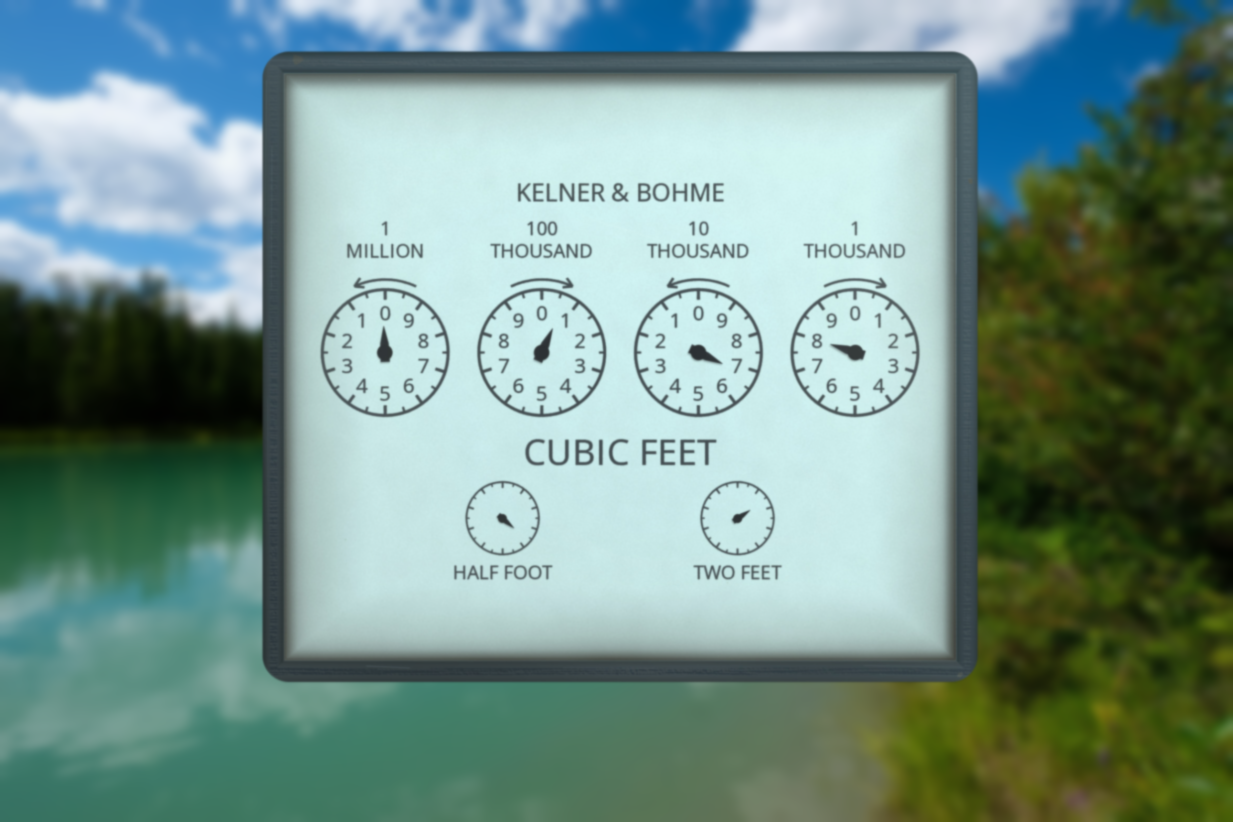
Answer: 6800 ft³
